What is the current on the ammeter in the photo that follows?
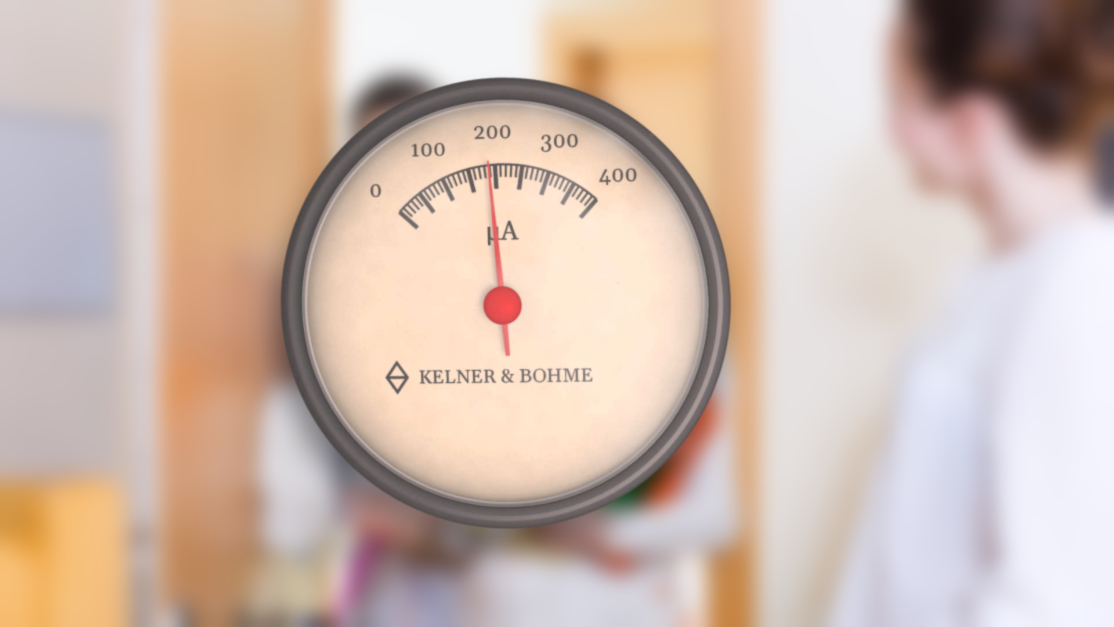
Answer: 190 µA
